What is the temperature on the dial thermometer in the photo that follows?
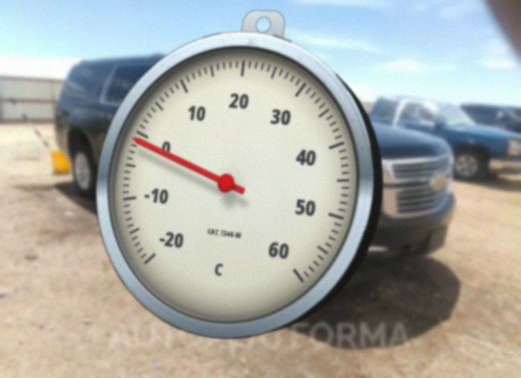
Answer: -1 °C
